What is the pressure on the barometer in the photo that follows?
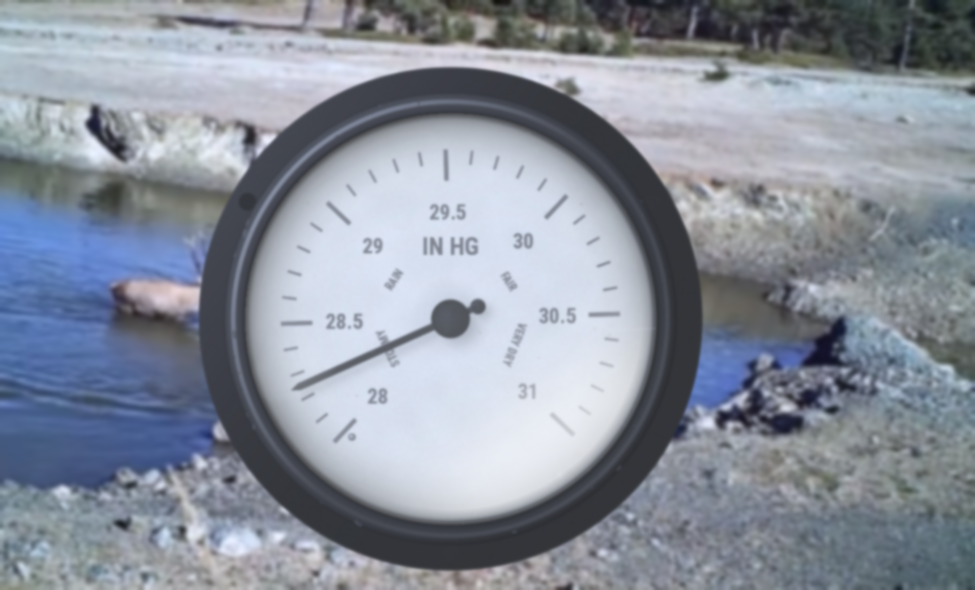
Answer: 28.25 inHg
